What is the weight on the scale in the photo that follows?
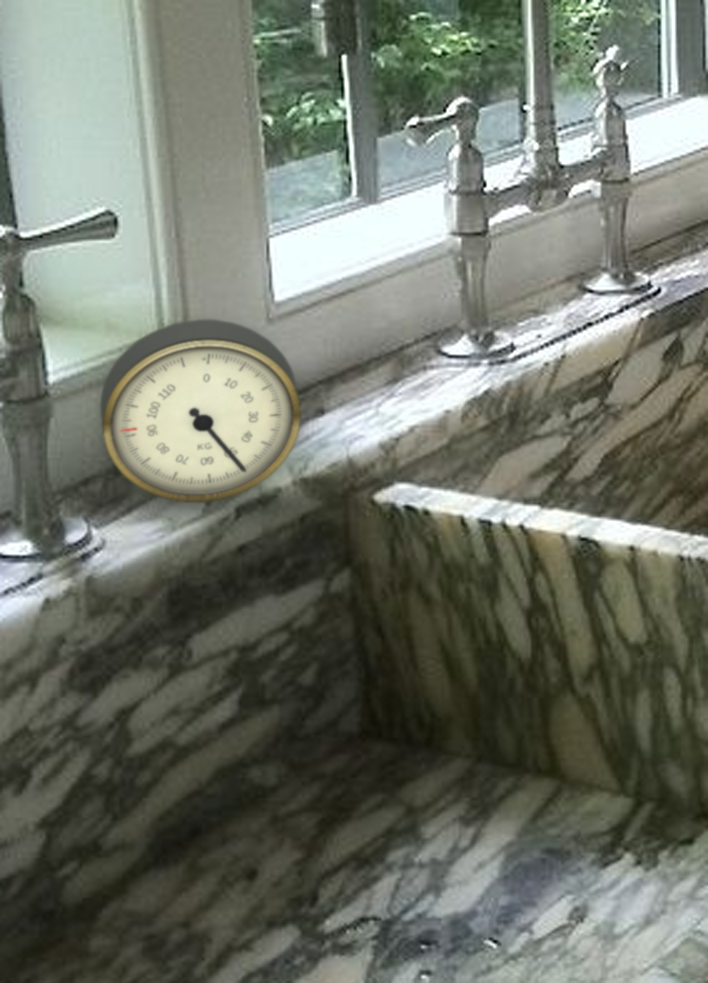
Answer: 50 kg
